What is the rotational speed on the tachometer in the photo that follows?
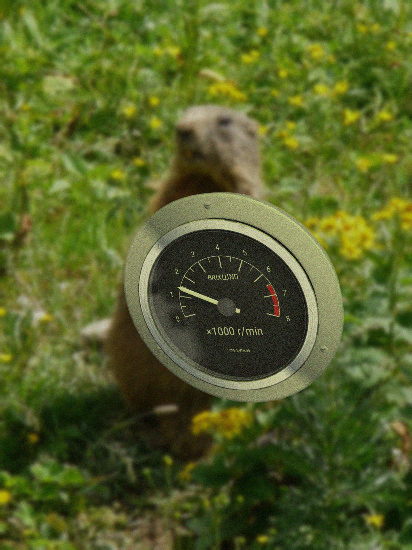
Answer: 1500 rpm
